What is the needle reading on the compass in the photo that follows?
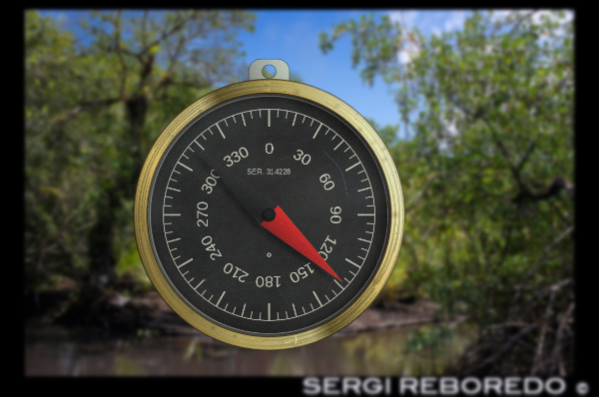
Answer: 132.5 °
